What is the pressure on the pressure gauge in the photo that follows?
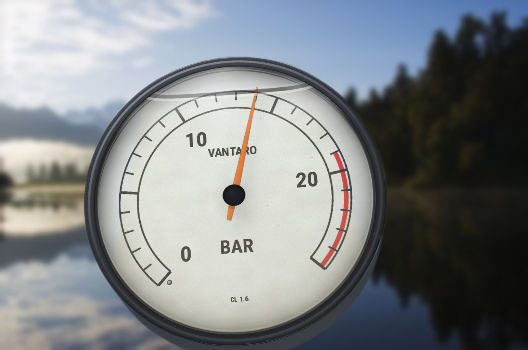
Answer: 14 bar
